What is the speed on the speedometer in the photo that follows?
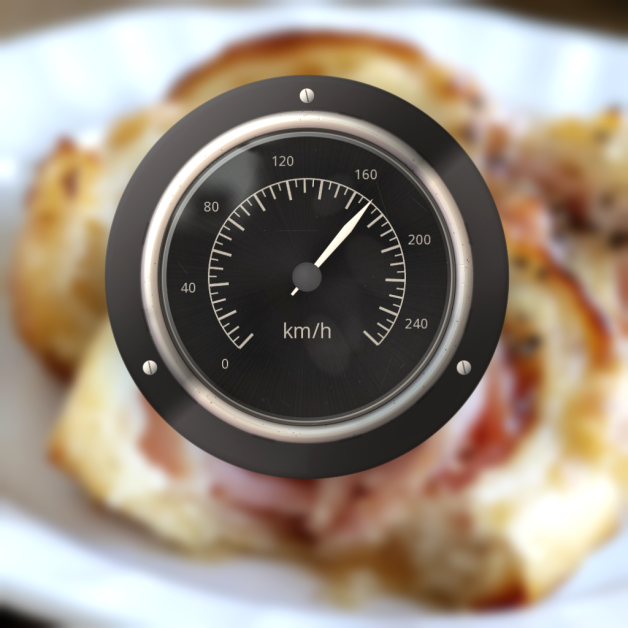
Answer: 170 km/h
